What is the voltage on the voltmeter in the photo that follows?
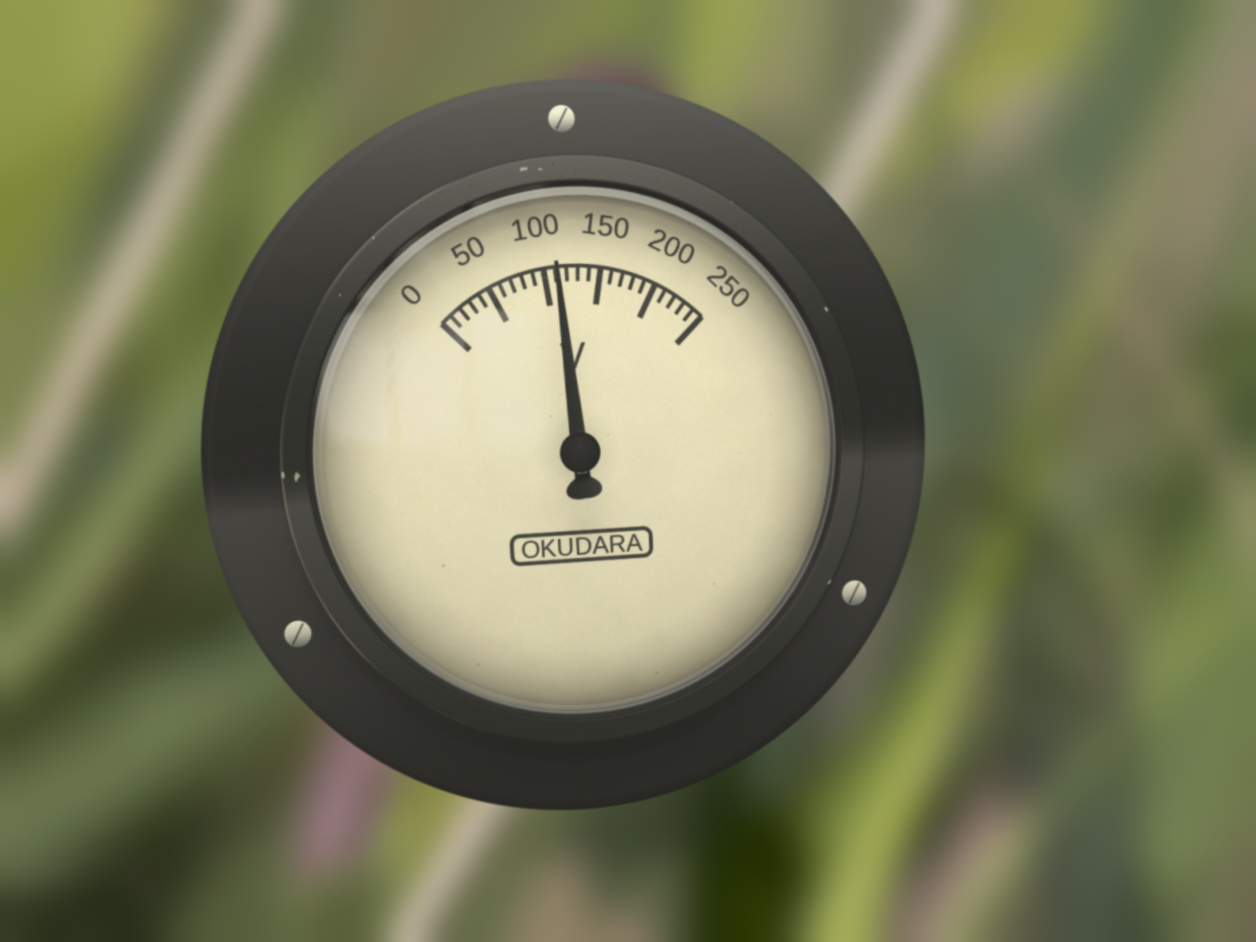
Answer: 110 V
